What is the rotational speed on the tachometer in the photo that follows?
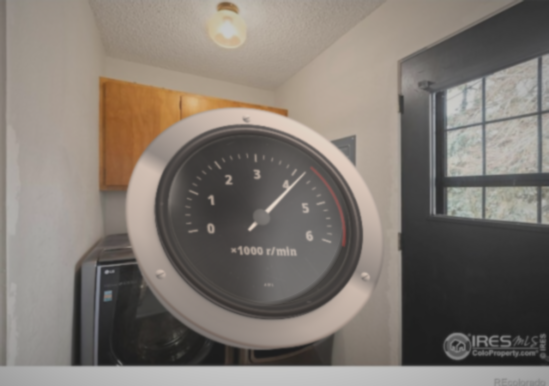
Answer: 4200 rpm
